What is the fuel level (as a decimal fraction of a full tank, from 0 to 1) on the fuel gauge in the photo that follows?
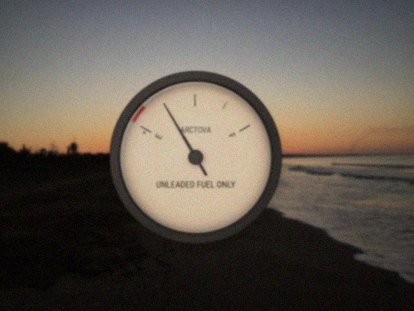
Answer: 0.25
